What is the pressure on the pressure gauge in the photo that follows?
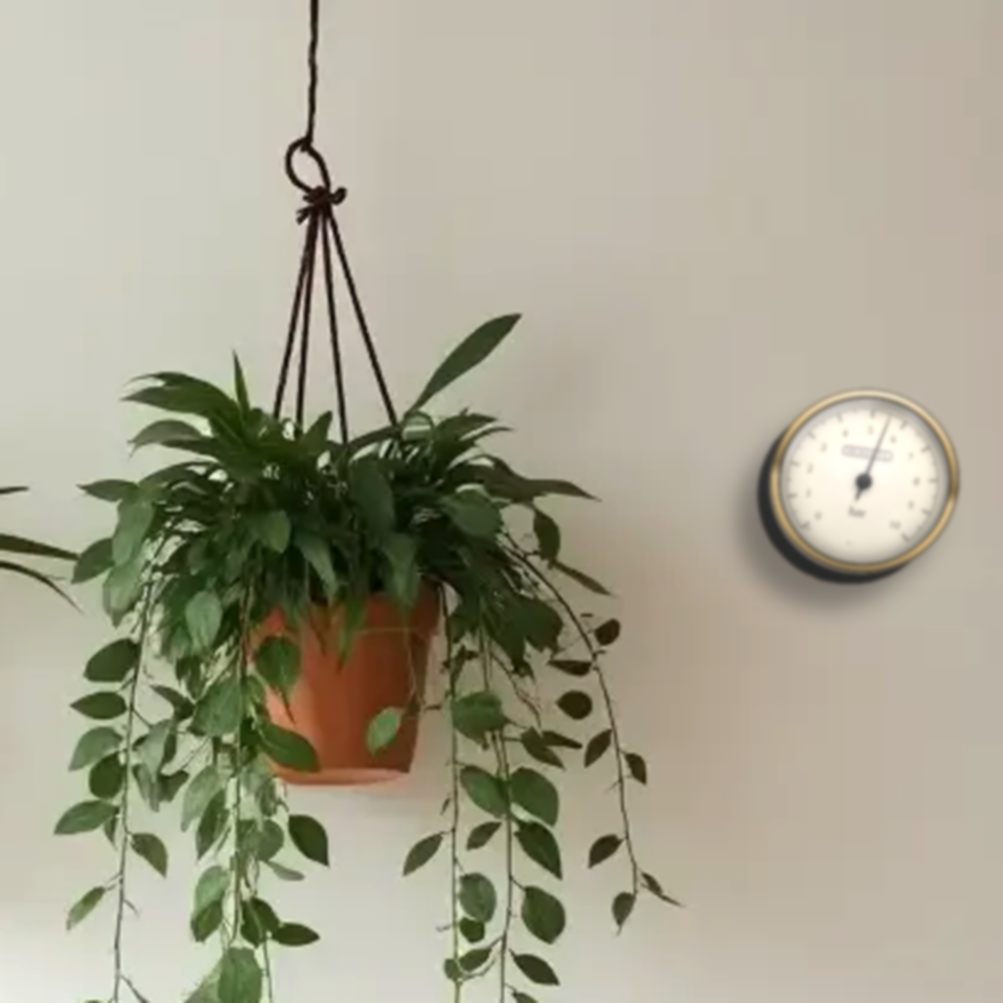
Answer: 5.5 bar
